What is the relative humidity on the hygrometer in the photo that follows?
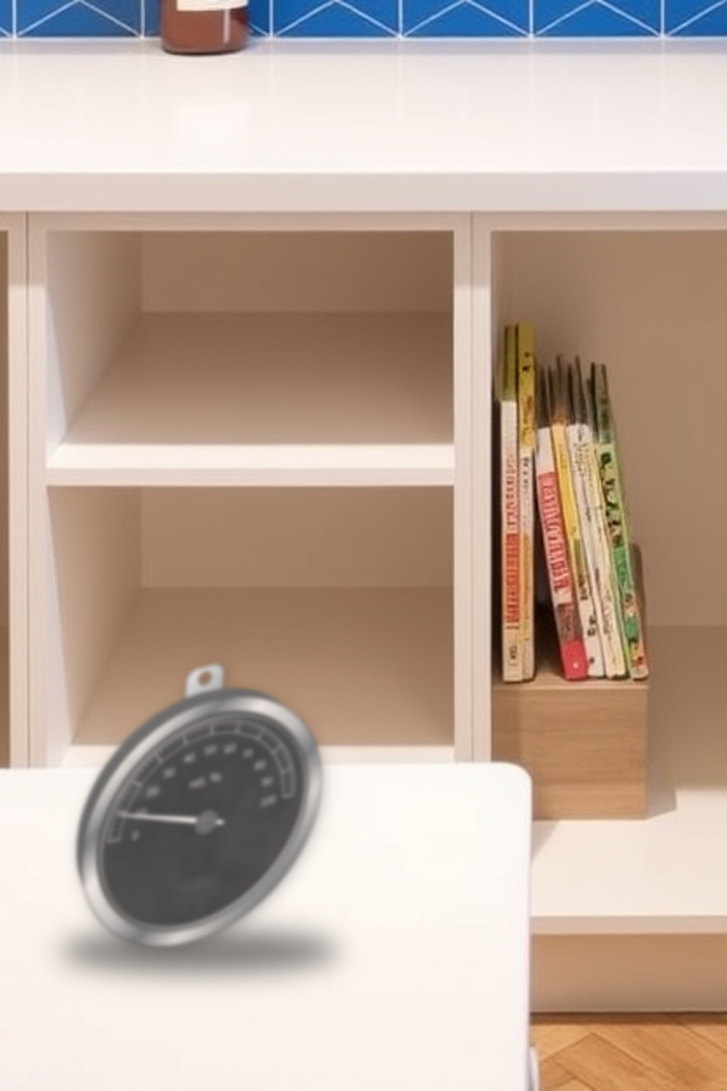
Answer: 10 %
